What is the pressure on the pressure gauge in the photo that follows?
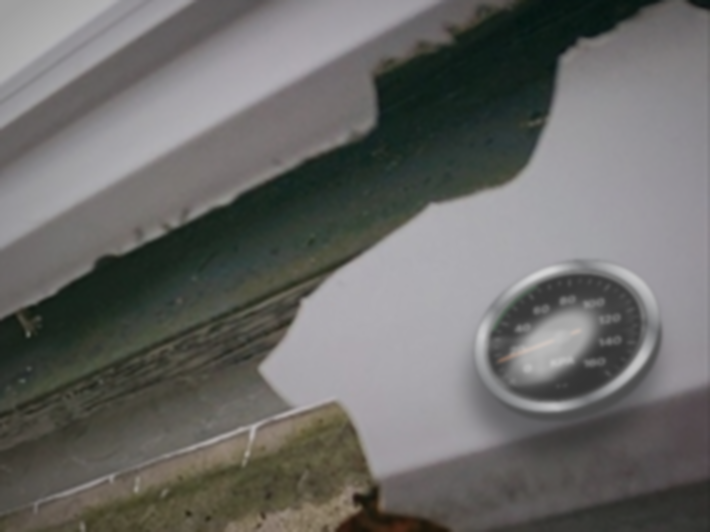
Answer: 15 kPa
